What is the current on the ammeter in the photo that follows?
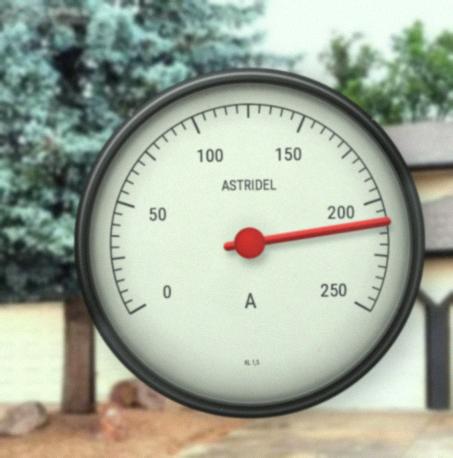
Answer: 210 A
